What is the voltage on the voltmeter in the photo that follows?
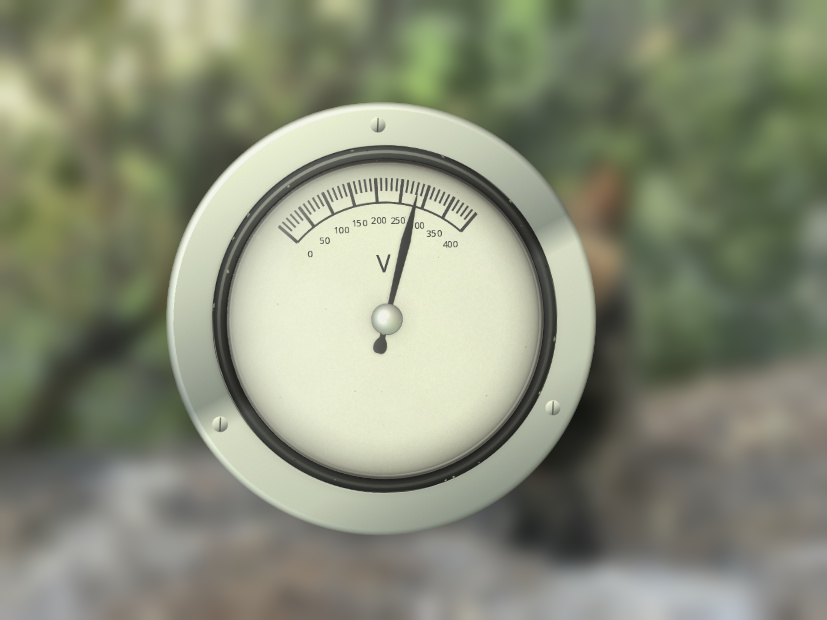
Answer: 280 V
